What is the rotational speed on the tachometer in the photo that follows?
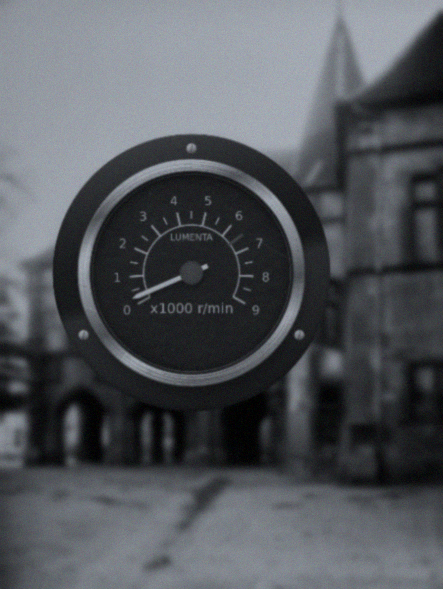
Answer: 250 rpm
